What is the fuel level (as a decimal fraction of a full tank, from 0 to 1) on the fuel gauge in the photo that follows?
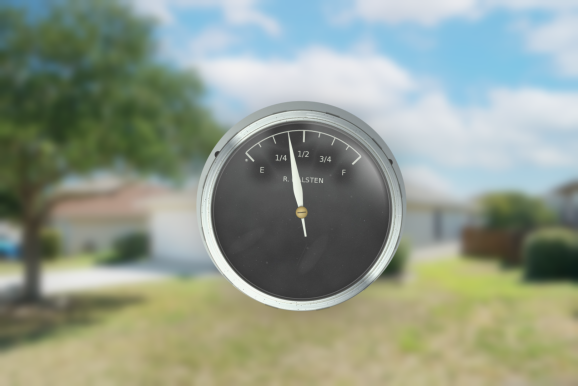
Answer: 0.375
